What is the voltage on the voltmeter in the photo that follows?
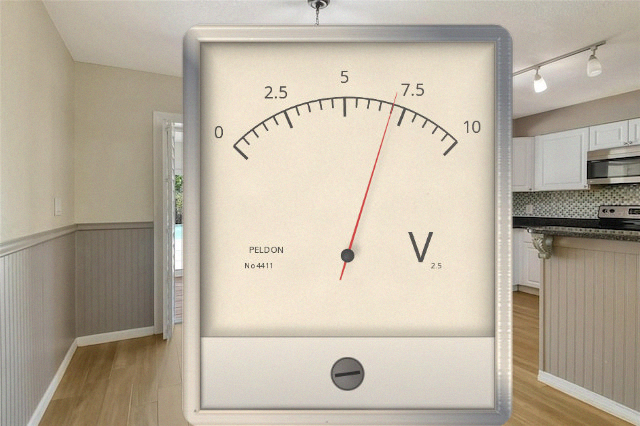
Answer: 7 V
